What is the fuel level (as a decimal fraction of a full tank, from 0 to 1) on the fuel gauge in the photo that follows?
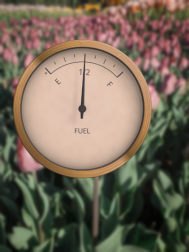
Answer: 0.5
